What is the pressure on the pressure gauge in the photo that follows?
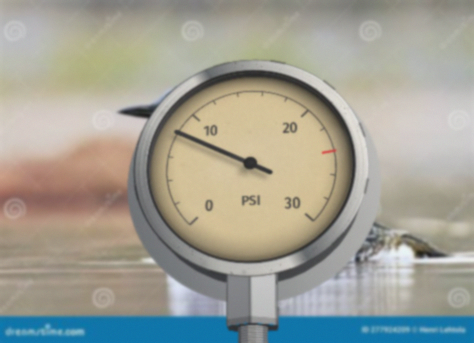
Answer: 8 psi
